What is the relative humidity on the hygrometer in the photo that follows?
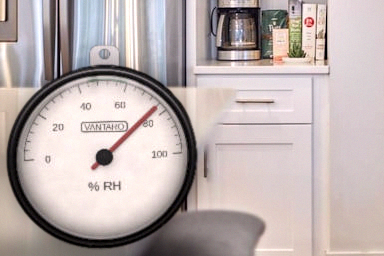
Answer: 76 %
